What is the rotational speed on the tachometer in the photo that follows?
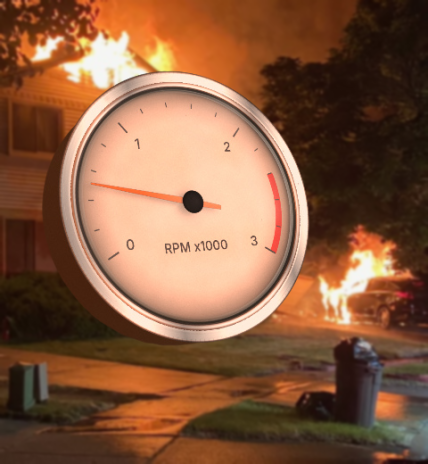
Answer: 500 rpm
